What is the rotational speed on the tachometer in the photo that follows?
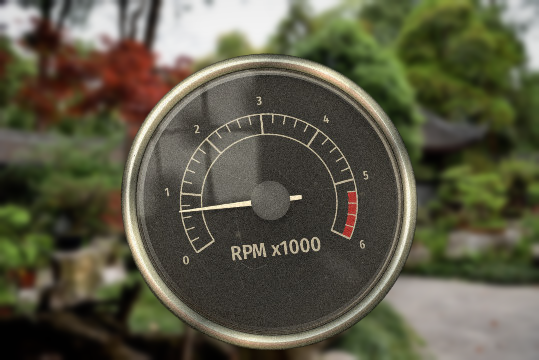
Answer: 700 rpm
